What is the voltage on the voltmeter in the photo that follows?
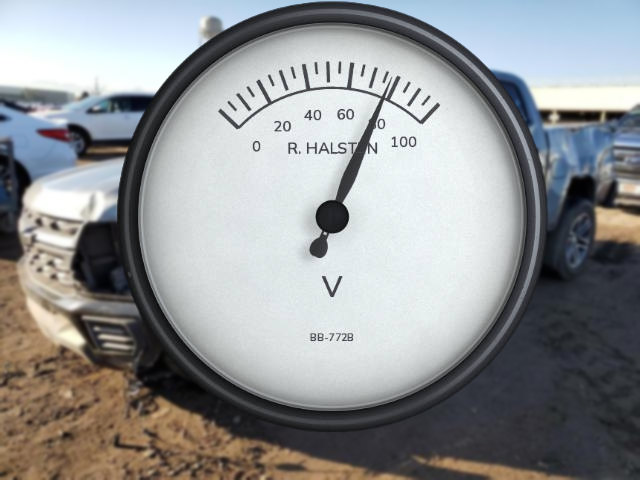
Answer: 77.5 V
